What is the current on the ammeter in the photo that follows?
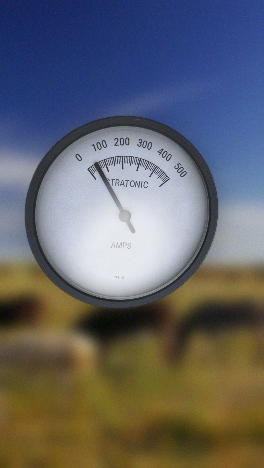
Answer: 50 A
